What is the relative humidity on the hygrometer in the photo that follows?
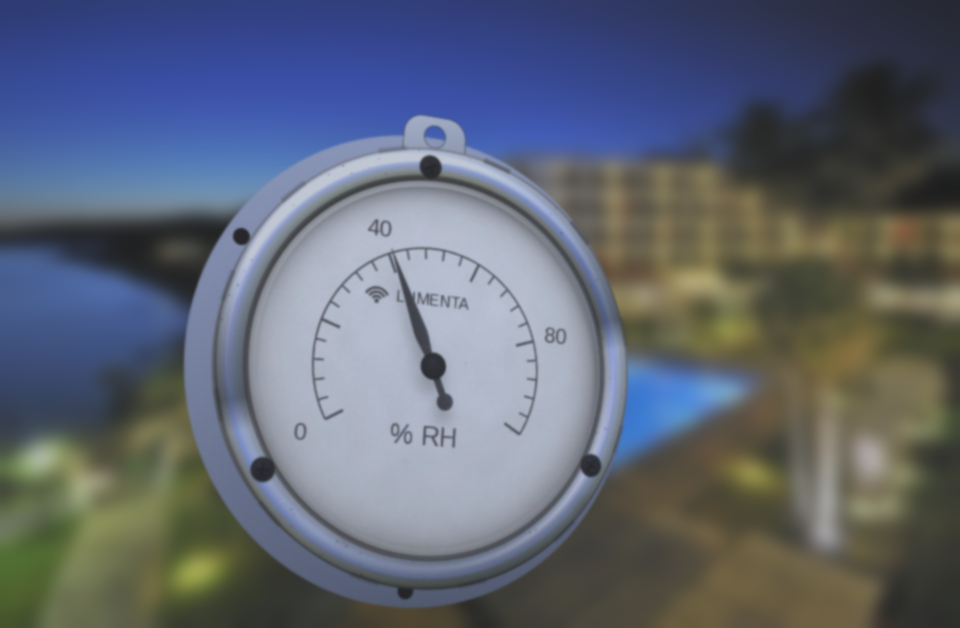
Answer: 40 %
